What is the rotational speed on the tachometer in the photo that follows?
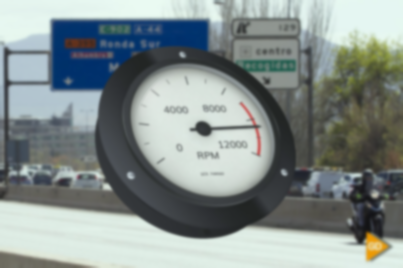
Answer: 10500 rpm
